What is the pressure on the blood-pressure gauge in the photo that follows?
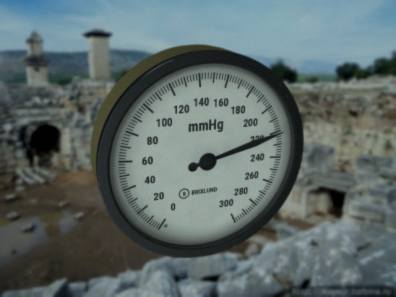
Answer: 220 mmHg
